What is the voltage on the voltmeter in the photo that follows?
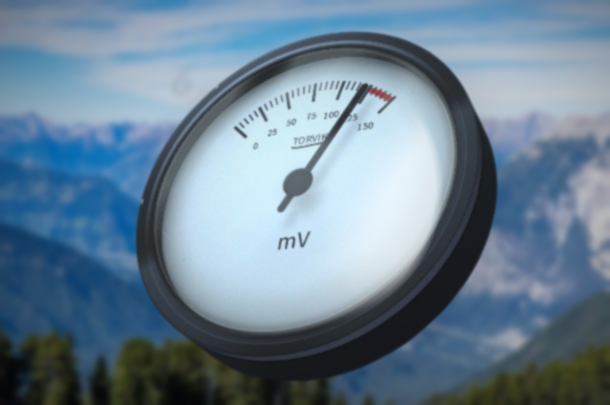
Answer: 125 mV
